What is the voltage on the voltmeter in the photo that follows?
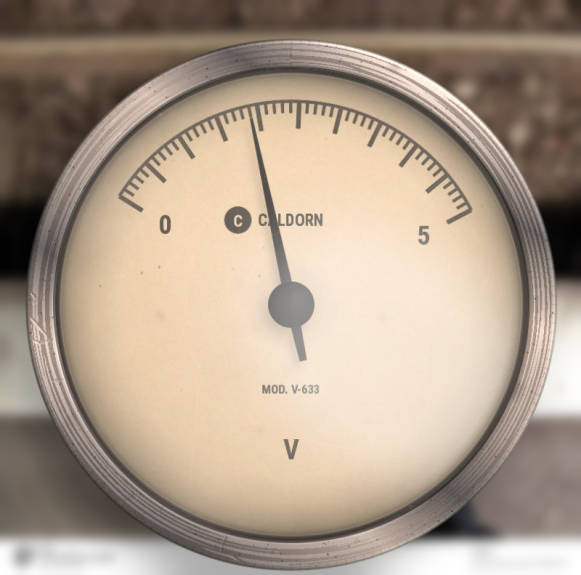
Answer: 1.9 V
